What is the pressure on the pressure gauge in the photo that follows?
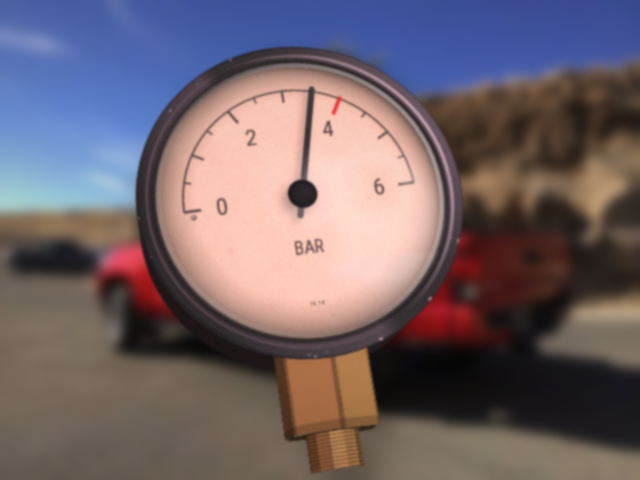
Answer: 3.5 bar
